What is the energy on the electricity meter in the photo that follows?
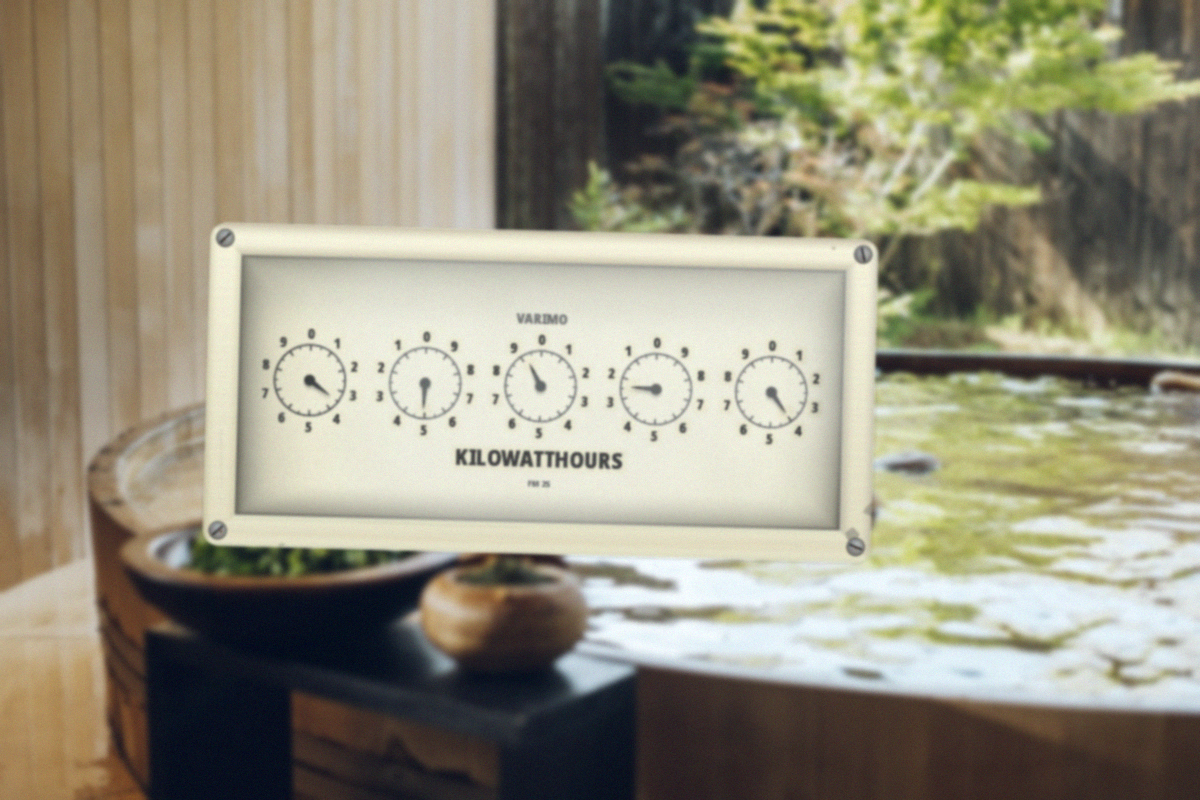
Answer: 34924 kWh
